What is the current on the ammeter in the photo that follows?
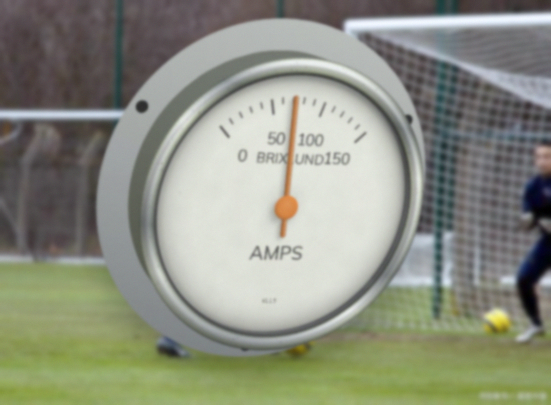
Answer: 70 A
